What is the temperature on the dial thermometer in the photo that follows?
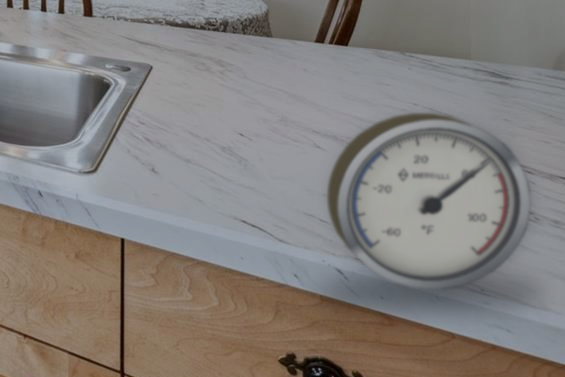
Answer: 60 °F
